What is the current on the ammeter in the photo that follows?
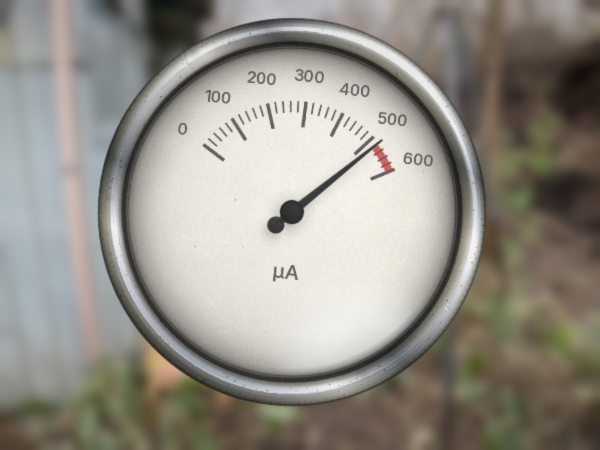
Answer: 520 µA
